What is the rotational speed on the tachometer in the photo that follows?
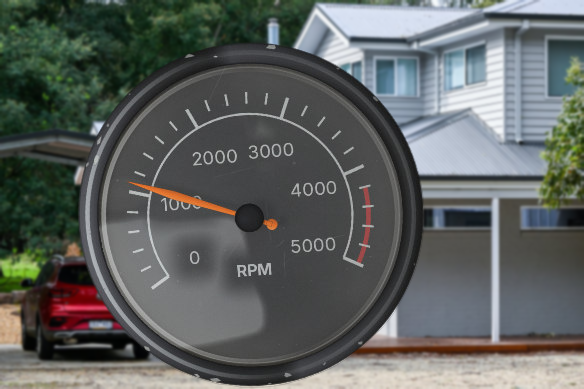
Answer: 1100 rpm
